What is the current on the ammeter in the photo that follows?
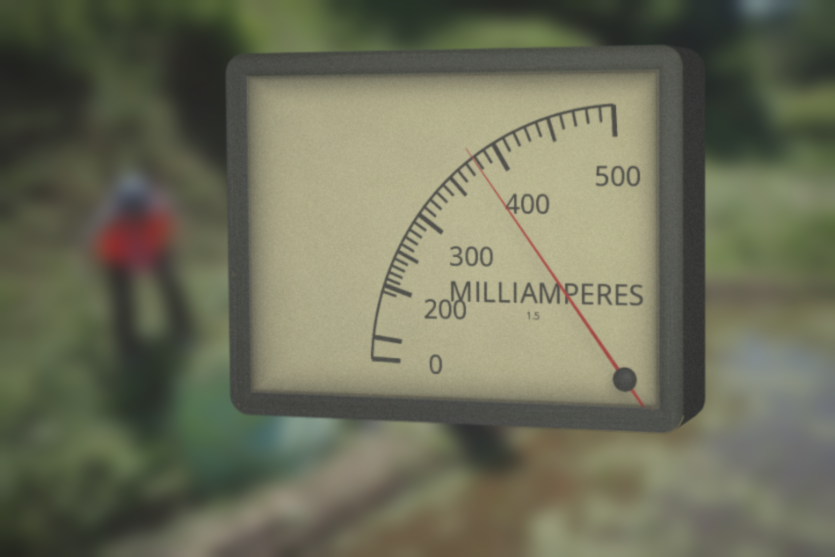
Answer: 380 mA
